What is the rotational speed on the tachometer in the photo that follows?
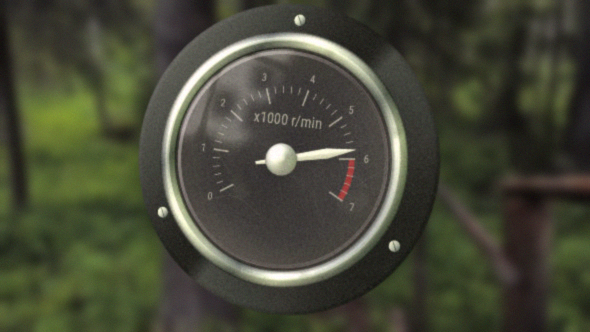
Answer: 5800 rpm
